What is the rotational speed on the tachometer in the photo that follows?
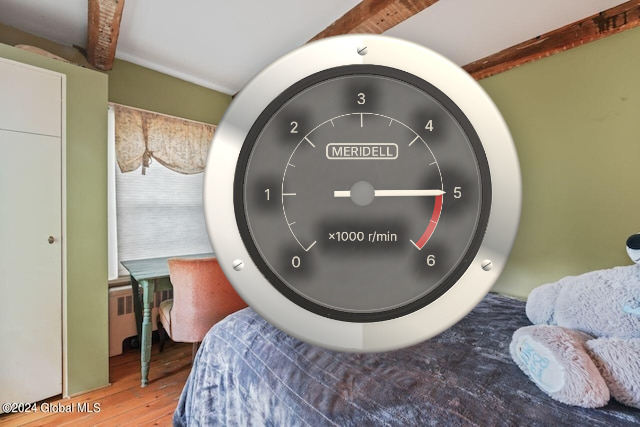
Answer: 5000 rpm
